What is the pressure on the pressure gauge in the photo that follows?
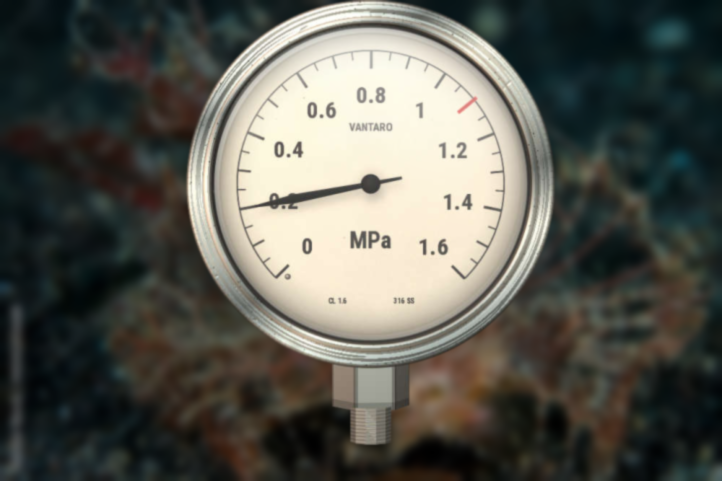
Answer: 0.2 MPa
